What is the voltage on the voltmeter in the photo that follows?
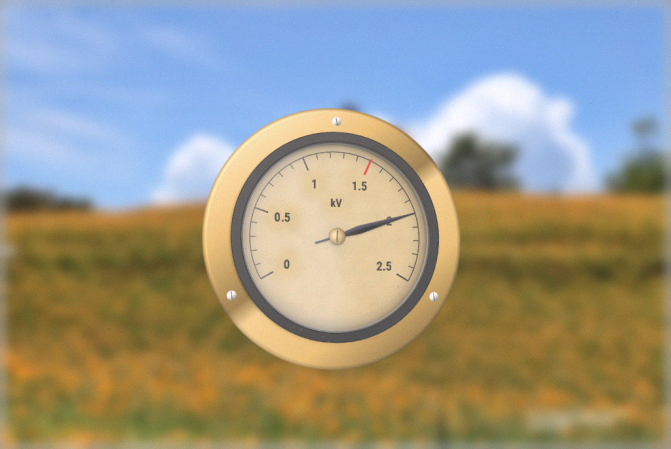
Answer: 2 kV
